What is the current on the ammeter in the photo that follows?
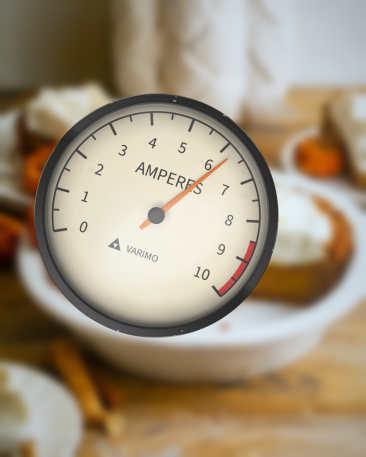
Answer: 6.25 A
